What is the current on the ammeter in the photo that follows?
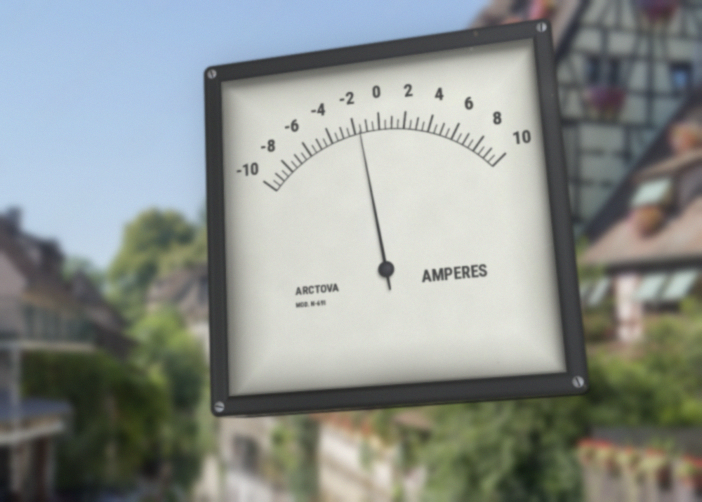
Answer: -1.5 A
